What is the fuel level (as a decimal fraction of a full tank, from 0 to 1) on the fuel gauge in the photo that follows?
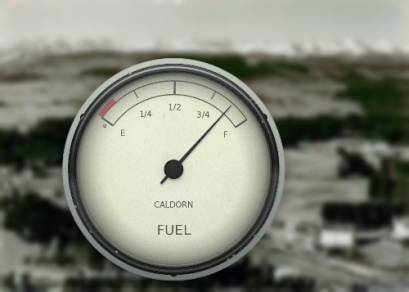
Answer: 0.875
